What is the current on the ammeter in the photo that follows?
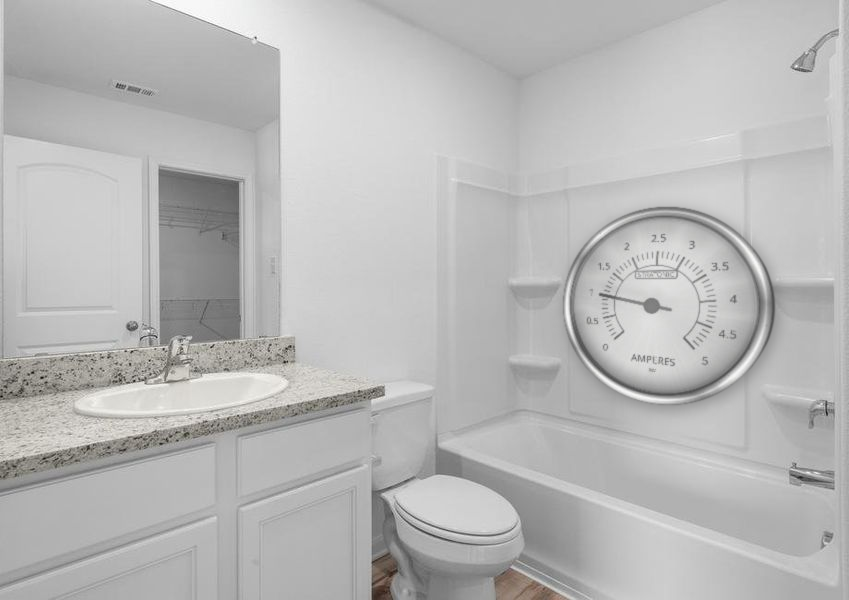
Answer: 1 A
